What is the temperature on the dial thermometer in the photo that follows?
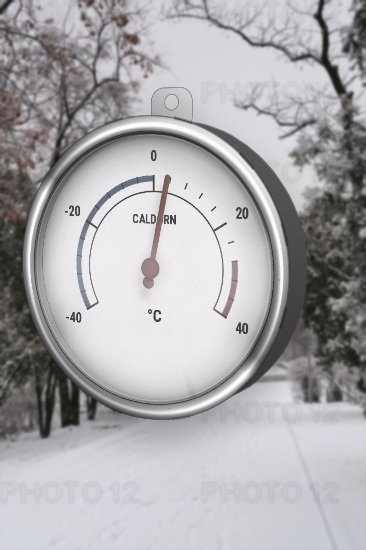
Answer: 4 °C
